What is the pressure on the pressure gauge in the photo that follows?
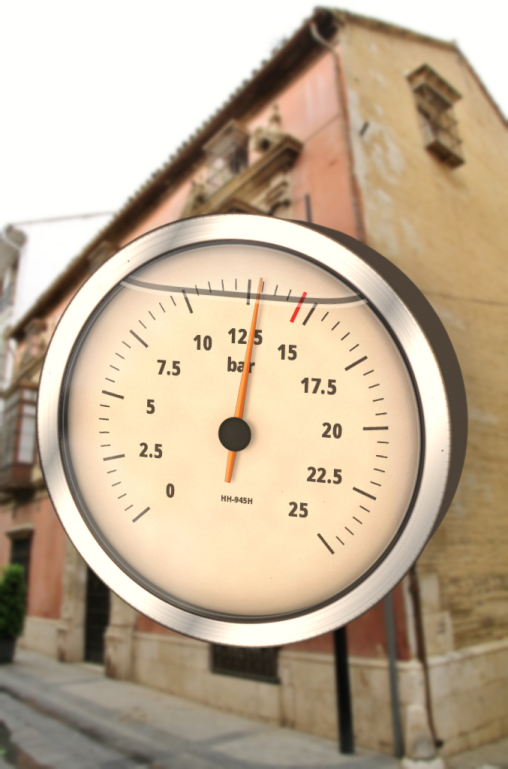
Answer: 13 bar
